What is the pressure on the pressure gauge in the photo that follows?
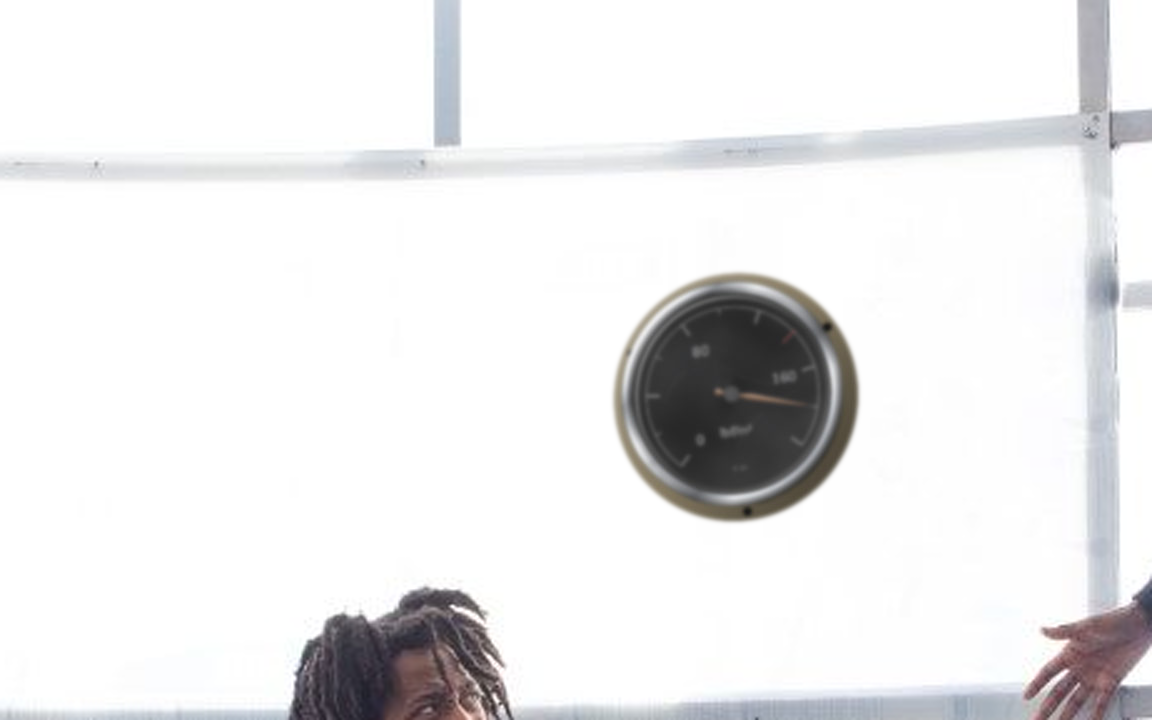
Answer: 180 psi
